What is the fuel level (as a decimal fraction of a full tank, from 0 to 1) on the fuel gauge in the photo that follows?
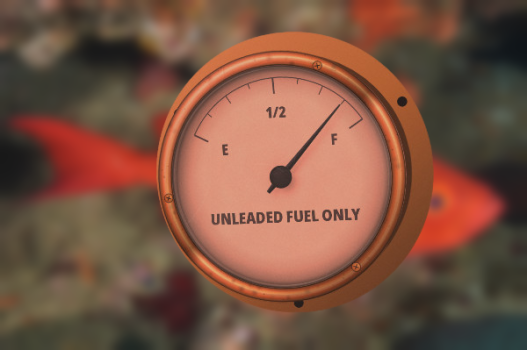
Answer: 0.875
